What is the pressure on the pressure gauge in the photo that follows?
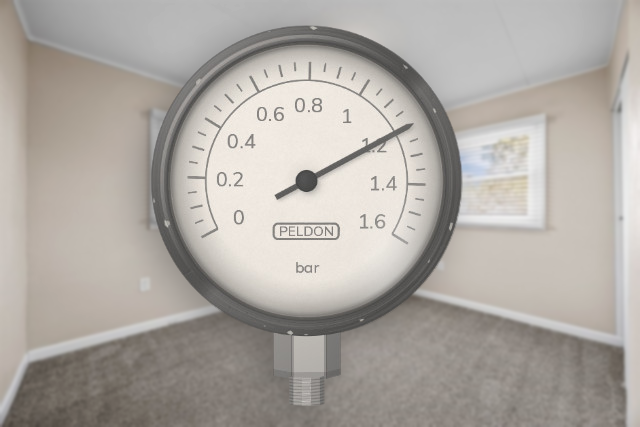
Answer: 1.2 bar
